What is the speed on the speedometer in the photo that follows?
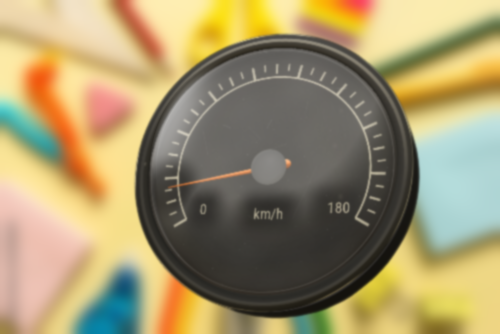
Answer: 15 km/h
